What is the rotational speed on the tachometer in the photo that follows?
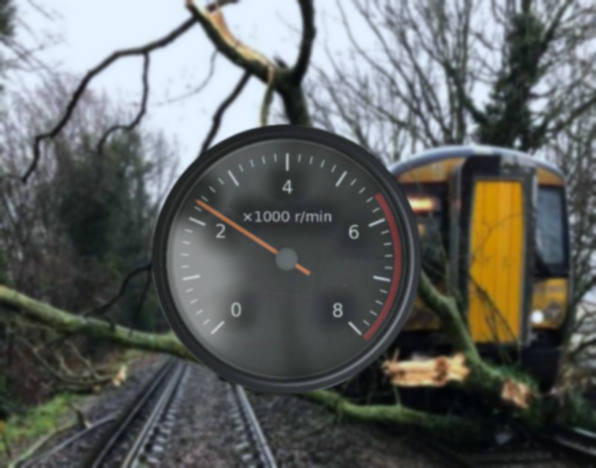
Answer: 2300 rpm
